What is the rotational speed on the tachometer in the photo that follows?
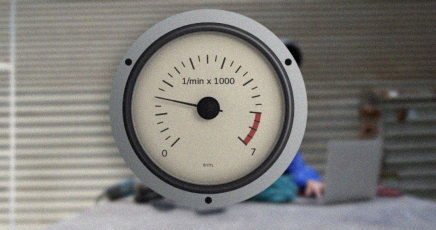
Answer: 1500 rpm
